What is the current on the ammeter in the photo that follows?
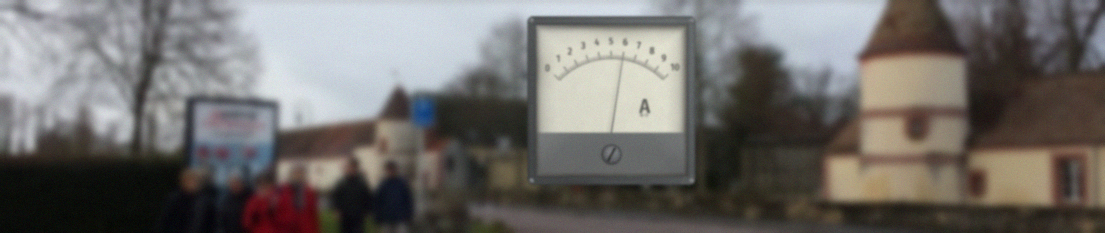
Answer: 6 A
